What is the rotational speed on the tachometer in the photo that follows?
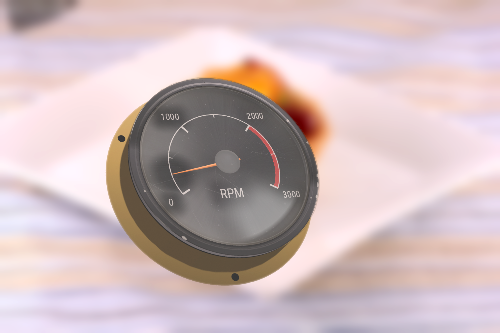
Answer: 250 rpm
